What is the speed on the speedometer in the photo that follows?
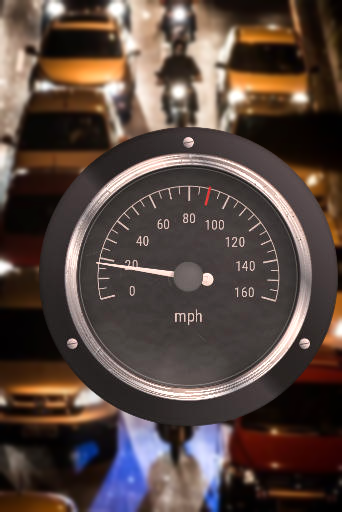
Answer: 17.5 mph
